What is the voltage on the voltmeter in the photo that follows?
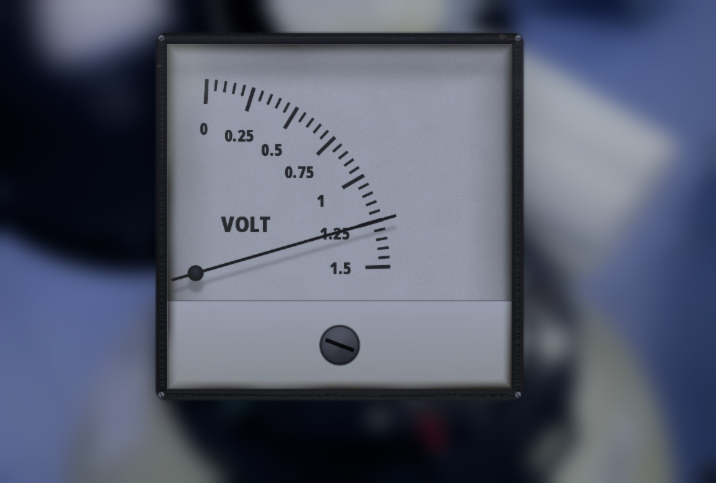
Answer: 1.25 V
